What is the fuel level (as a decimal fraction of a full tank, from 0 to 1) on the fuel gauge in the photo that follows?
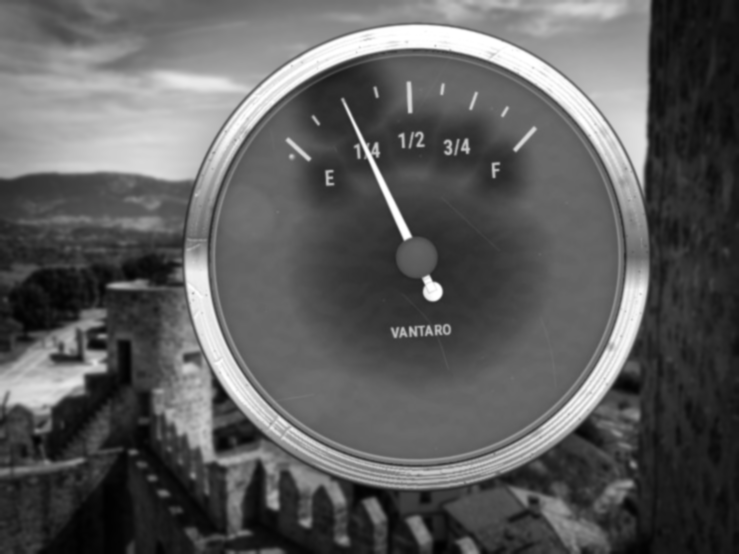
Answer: 0.25
